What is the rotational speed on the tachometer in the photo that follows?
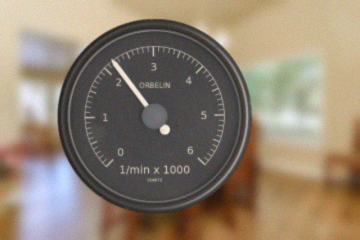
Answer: 2200 rpm
